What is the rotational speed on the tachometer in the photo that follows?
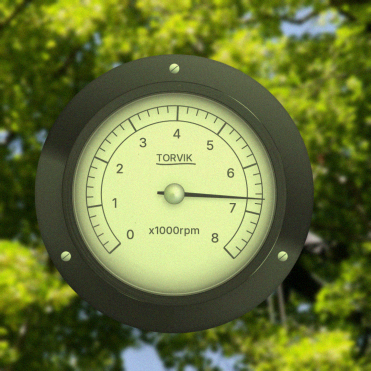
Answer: 6700 rpm
